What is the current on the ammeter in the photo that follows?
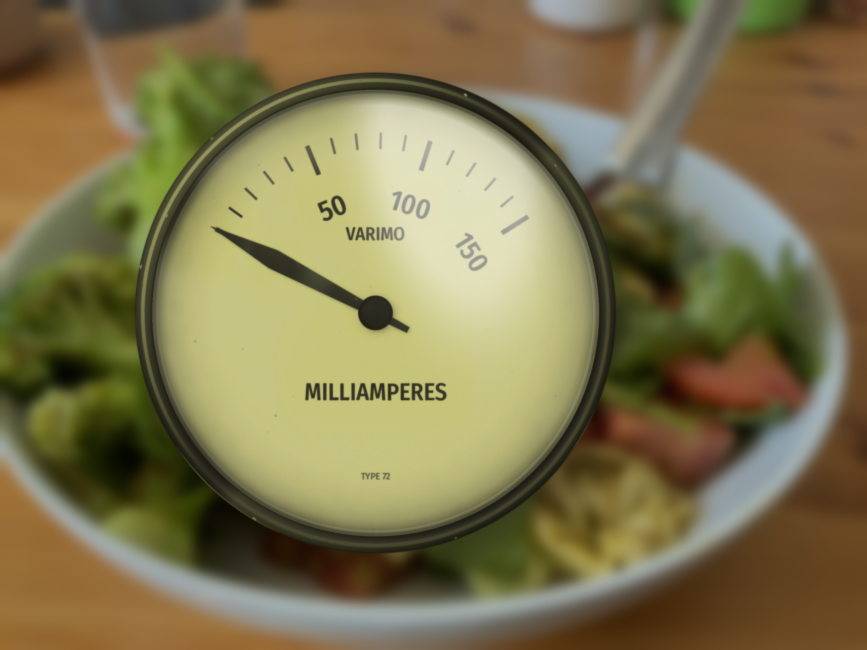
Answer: 0 mA
